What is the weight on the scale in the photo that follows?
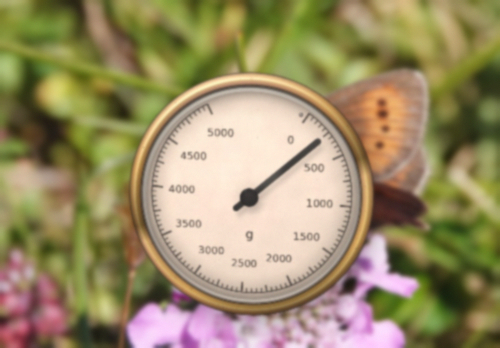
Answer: 250 g
